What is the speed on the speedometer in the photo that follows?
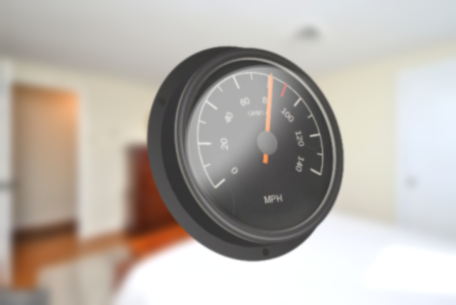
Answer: 80 mph
